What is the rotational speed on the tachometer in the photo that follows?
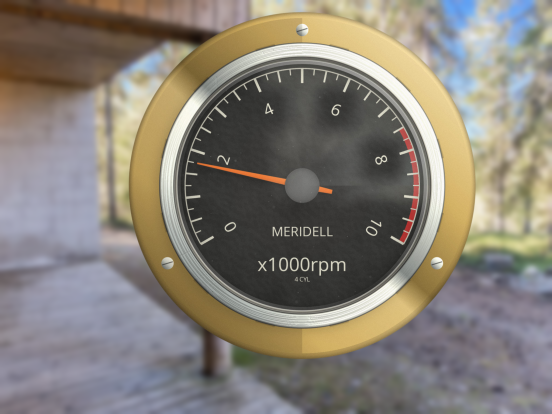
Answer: 1750 rpm
